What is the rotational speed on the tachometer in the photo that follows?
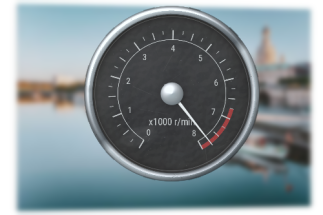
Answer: 7750 rpm
